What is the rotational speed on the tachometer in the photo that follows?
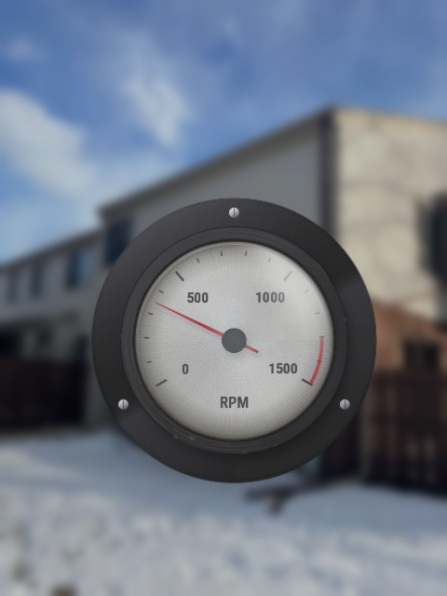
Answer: 350 rpm
